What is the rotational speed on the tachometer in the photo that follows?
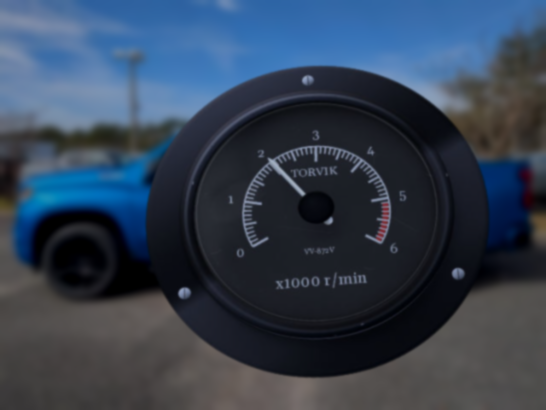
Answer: 2000 rpm
